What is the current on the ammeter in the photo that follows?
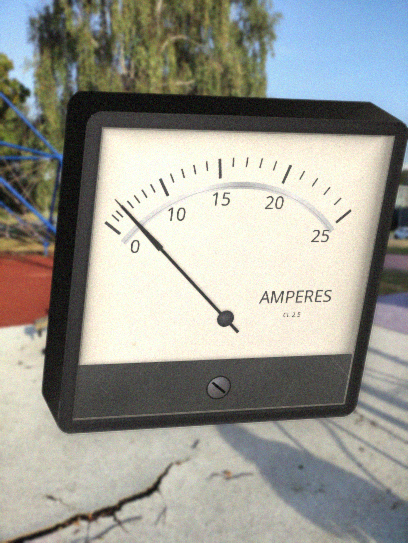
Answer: 5 A
